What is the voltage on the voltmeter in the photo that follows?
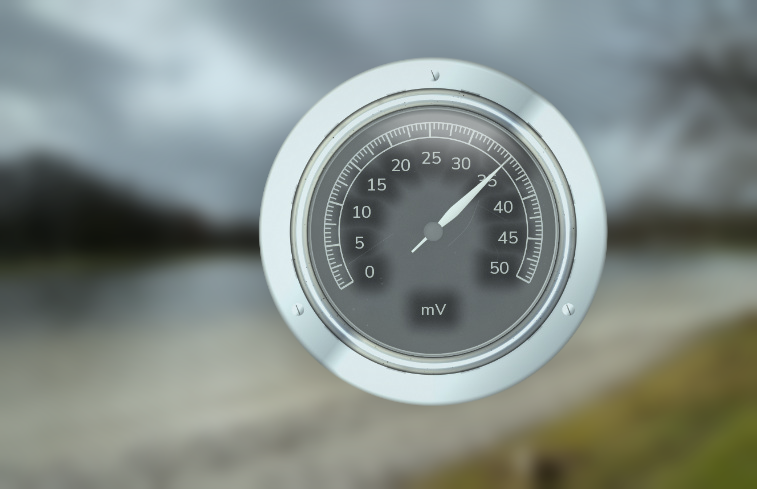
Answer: 35 mV
